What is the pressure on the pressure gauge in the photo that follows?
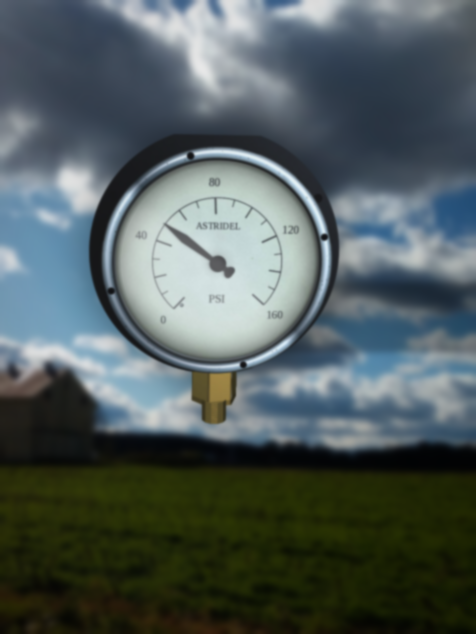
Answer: 50 psi
